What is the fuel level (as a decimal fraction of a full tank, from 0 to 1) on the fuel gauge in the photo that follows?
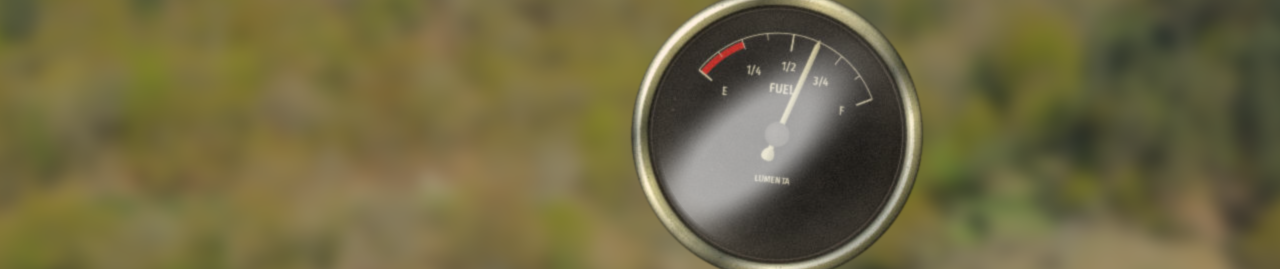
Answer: 0.625
